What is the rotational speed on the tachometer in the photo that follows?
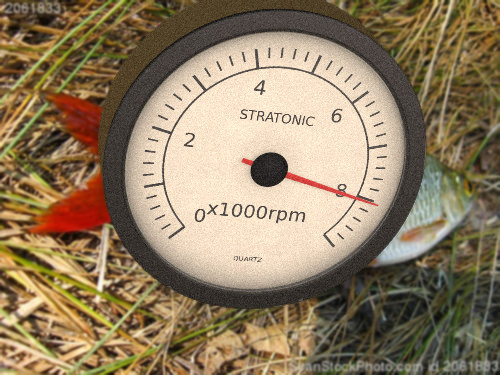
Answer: 8000 rpm
